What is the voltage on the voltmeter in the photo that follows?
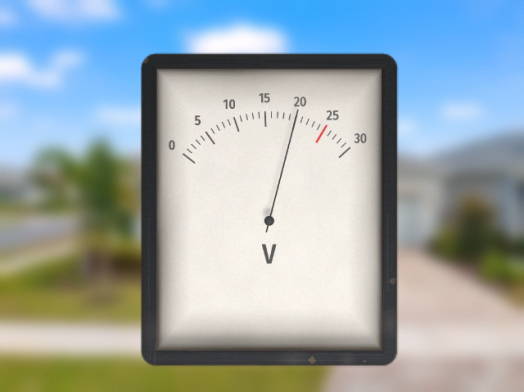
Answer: 20 V
